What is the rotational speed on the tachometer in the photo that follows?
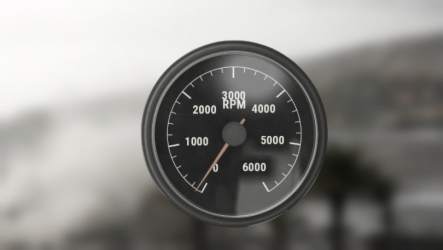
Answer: 100 rpm
